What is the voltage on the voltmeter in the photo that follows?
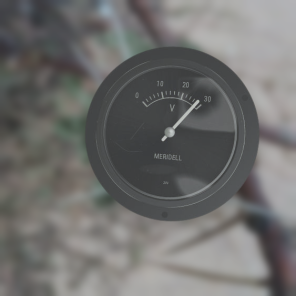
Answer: 28 V
